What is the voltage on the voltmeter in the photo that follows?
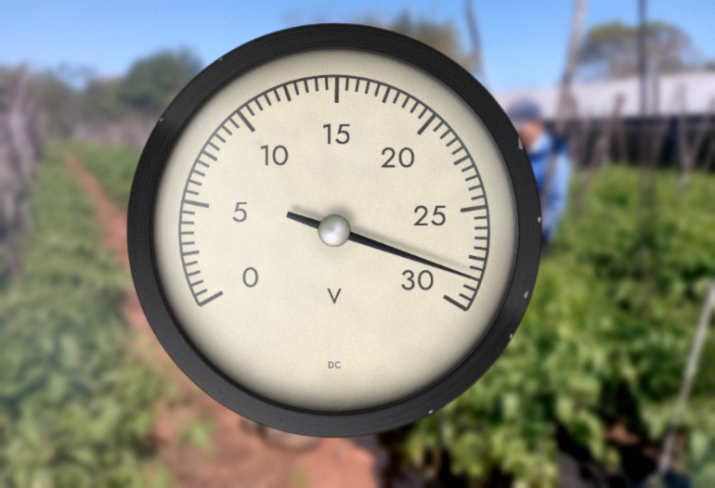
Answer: 28.5 V
